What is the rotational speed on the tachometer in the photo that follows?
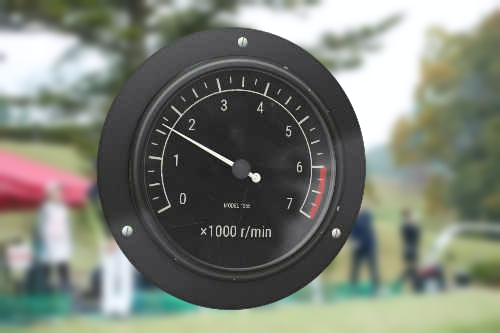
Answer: 1625 rpm
